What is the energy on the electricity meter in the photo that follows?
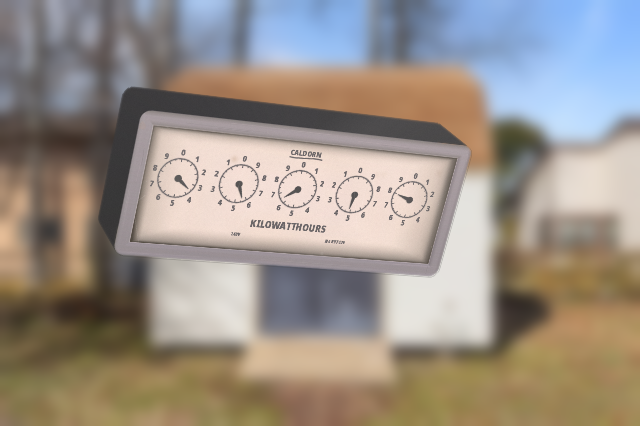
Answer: 35648 kWh
